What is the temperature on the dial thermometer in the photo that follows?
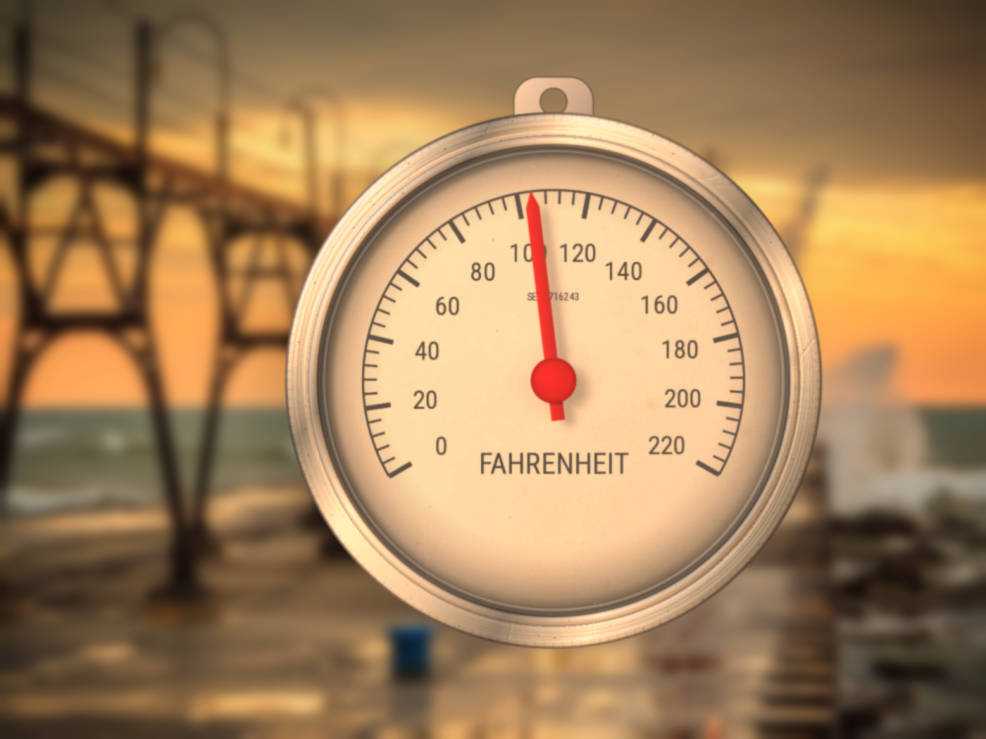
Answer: 104 °F
